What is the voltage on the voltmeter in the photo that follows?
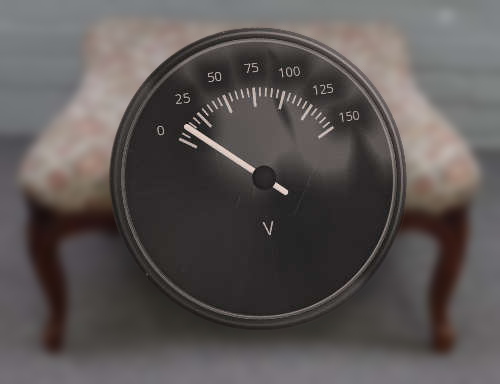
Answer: 10 V
